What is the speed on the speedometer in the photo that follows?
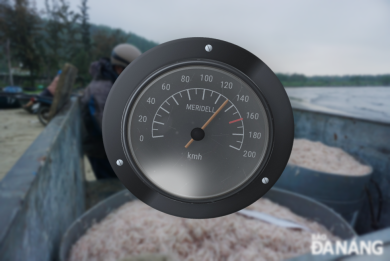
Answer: 130 km/h
